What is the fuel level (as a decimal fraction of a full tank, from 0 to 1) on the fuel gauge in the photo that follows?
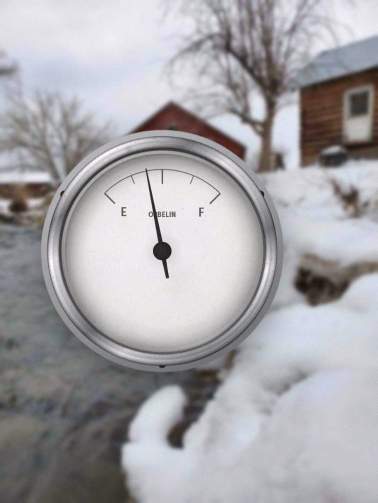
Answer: 0.375
